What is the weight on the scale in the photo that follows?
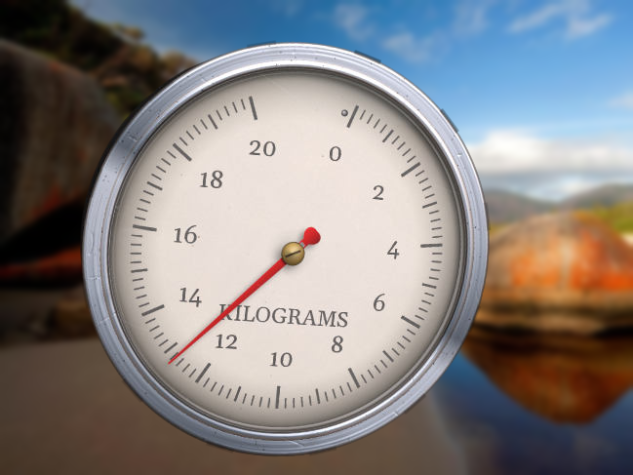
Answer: 12.8 kg
